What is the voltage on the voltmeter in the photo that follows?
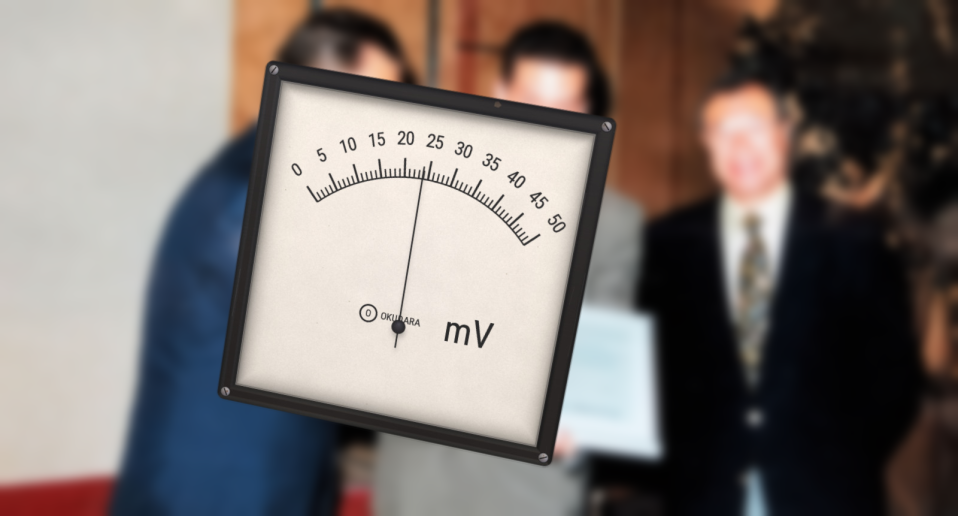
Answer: 24 mV
